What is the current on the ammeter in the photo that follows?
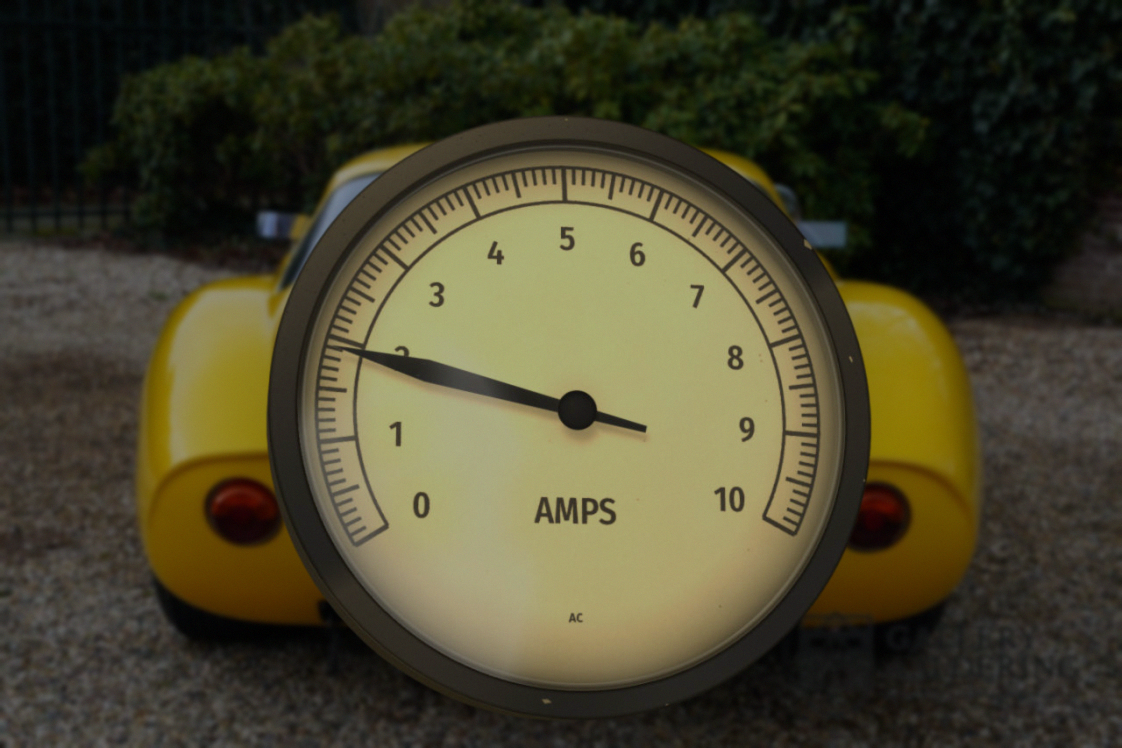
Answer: 1.9 A
